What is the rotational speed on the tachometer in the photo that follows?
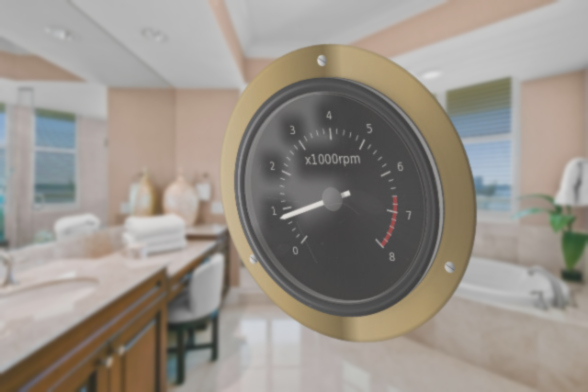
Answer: 800 rpm
